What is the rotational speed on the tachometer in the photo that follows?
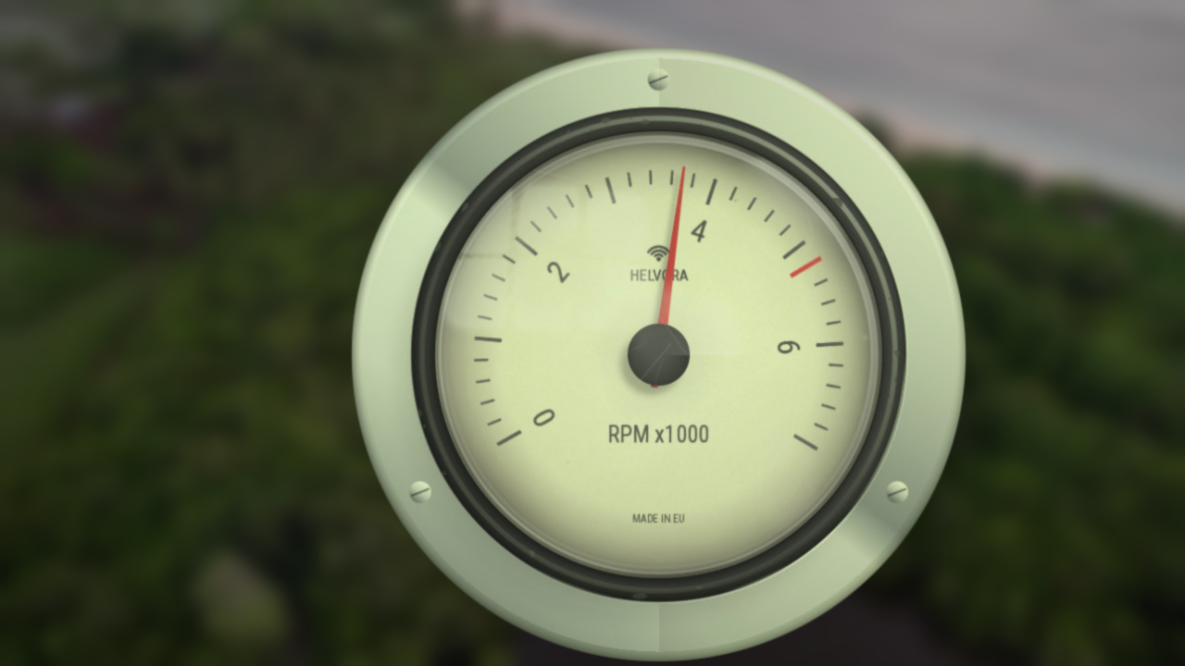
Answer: 3700 rpm
